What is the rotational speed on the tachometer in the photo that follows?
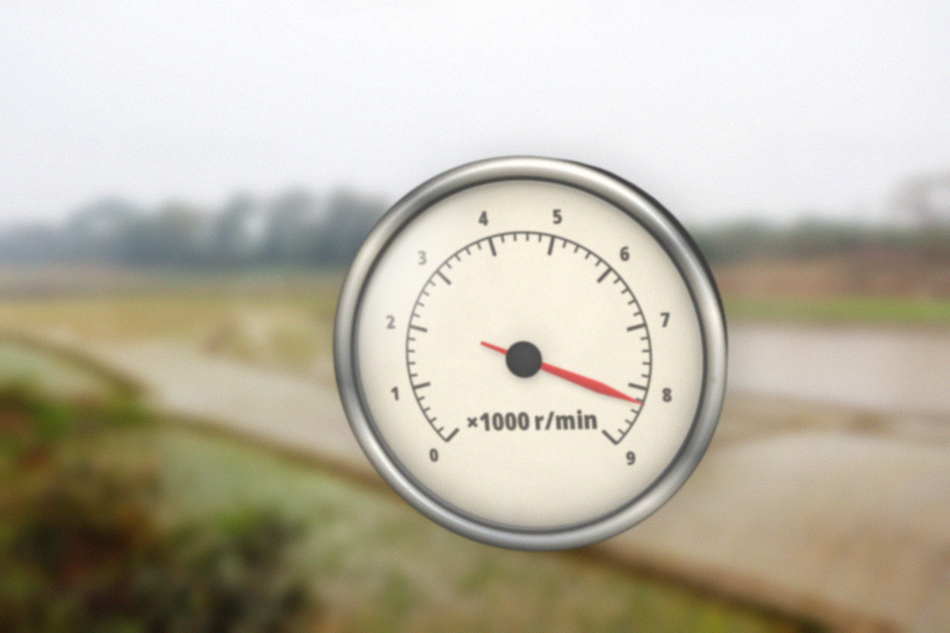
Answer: 8200 rpm
